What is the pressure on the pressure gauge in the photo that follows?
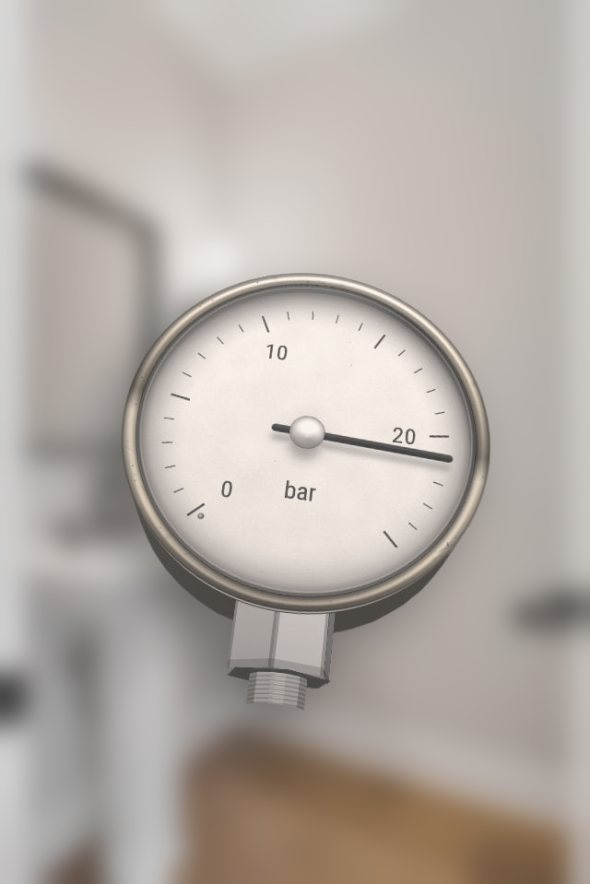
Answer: 21 bar
